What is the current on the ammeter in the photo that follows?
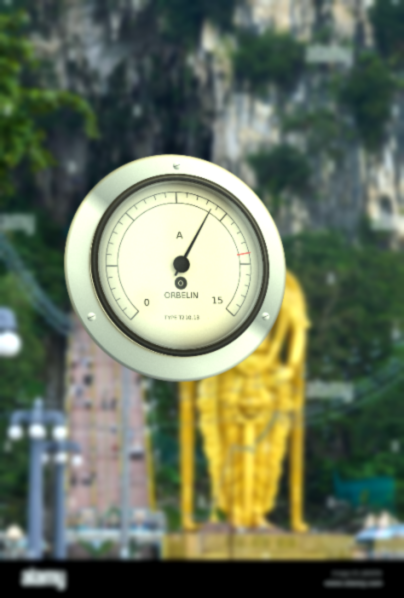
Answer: 9.25 A
